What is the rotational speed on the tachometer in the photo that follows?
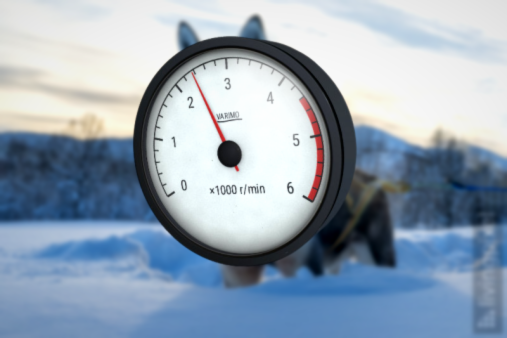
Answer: 2400 rpm
